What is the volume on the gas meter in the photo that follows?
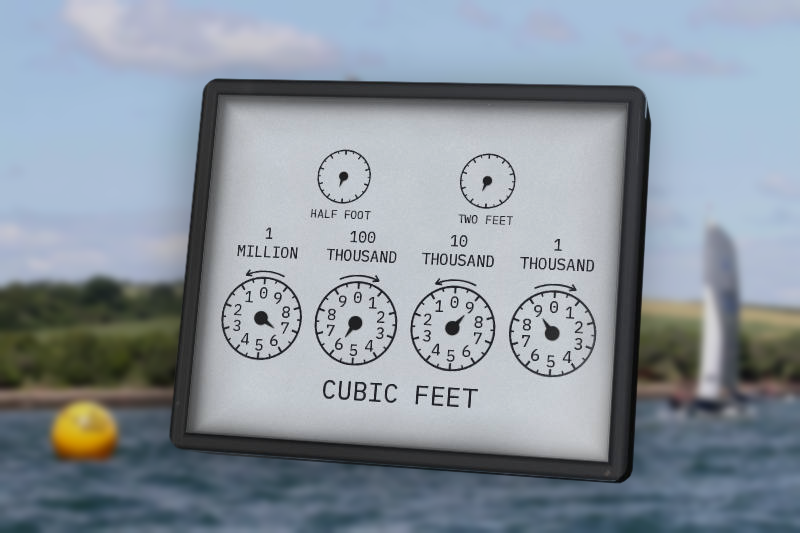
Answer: 658900 ft³
